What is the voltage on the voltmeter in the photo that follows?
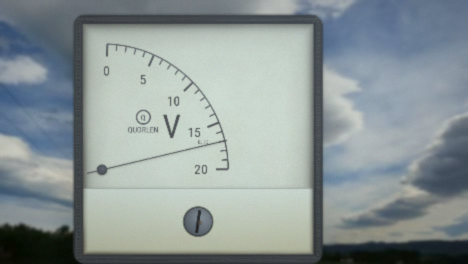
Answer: 17 V
